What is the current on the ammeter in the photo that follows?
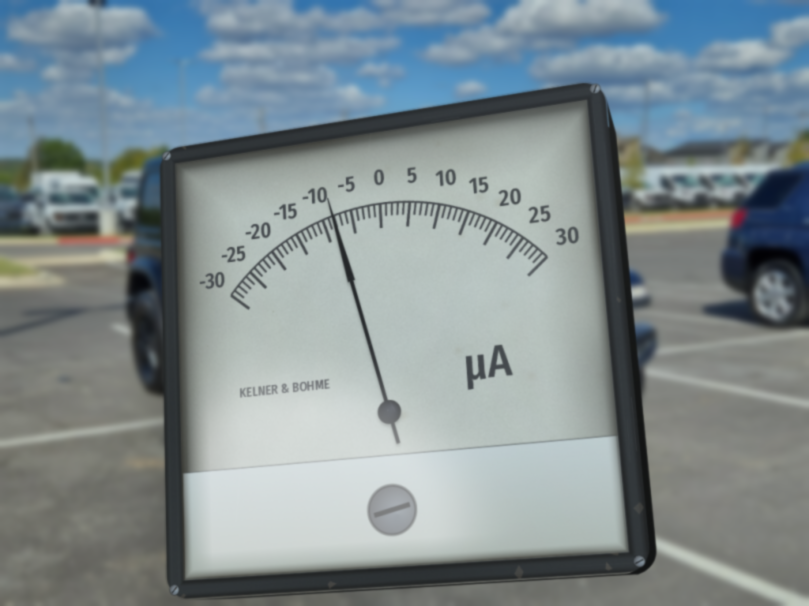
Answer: -8 µA
